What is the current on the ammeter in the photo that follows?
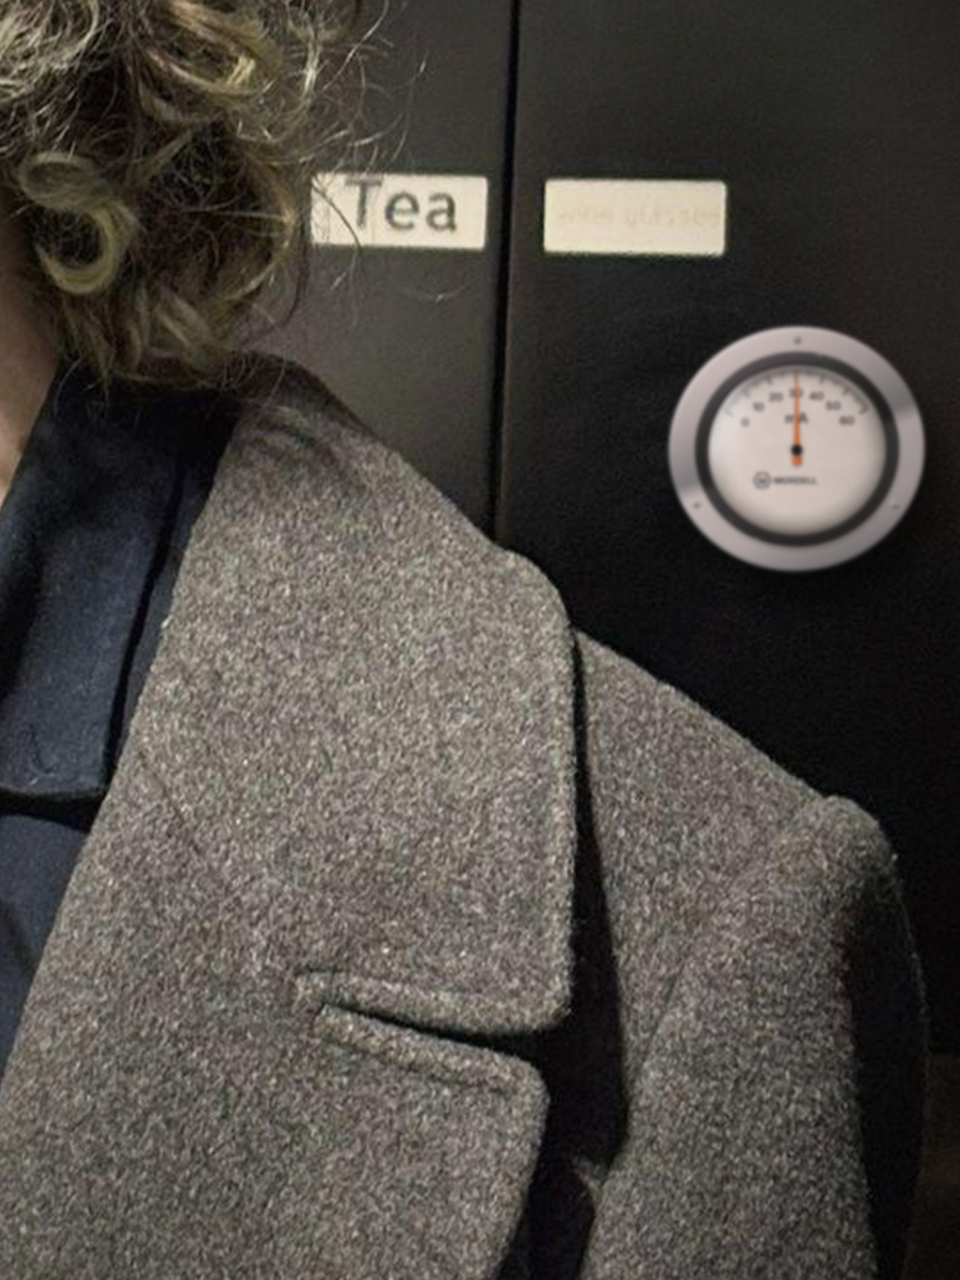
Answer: 30 mA
